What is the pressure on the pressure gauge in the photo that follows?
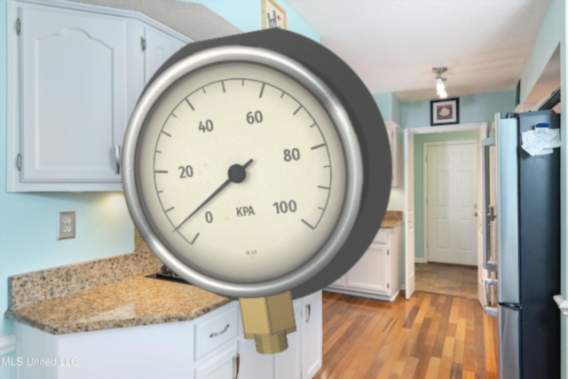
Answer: 5 kPa
